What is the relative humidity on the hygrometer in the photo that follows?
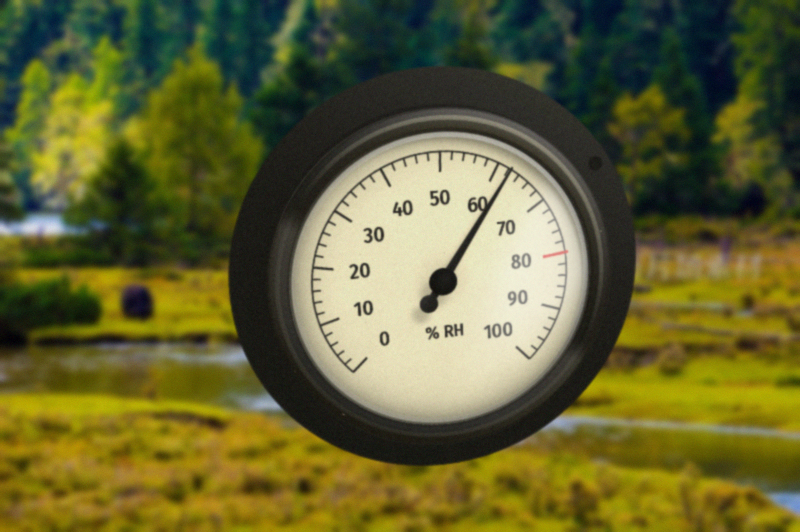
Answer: 62 %
